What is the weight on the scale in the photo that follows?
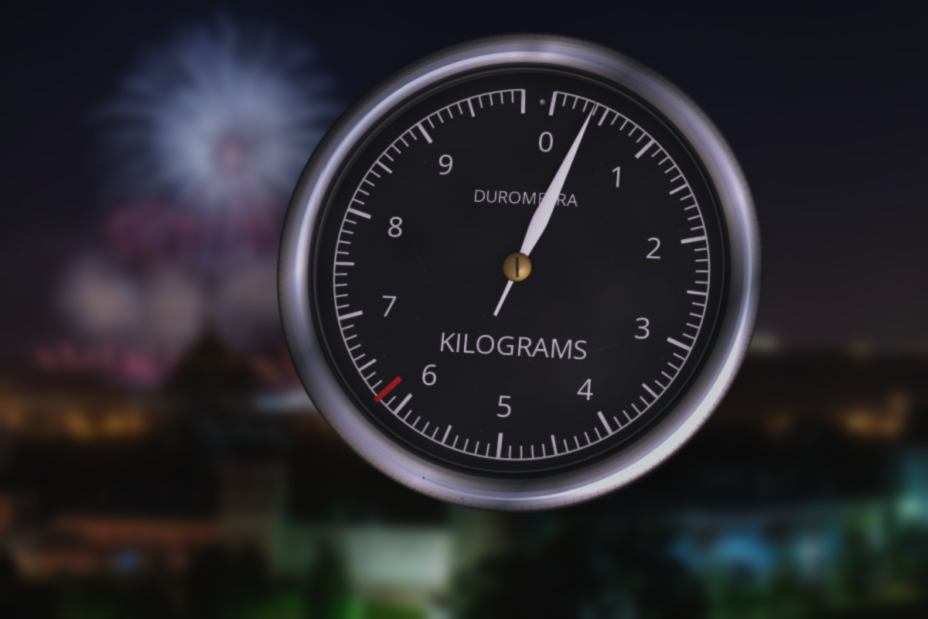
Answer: 0.4 kg
